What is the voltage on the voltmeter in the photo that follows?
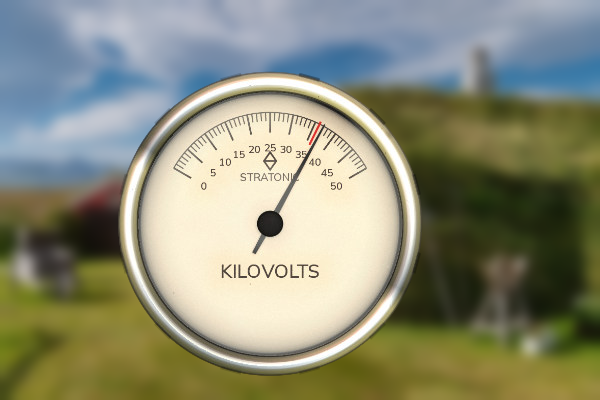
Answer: 37 kV
